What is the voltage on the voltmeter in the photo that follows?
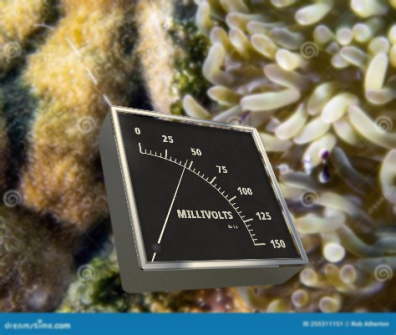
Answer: 45 mV
